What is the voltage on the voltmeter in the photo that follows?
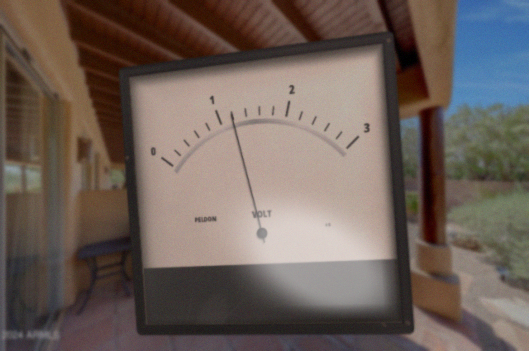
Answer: 1.2 V
